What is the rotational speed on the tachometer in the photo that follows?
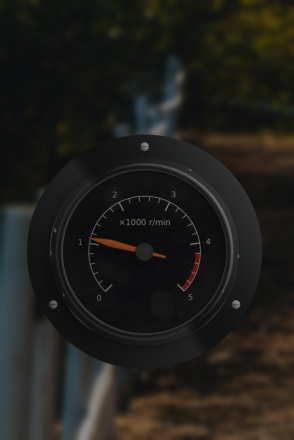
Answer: 1100 rpm
